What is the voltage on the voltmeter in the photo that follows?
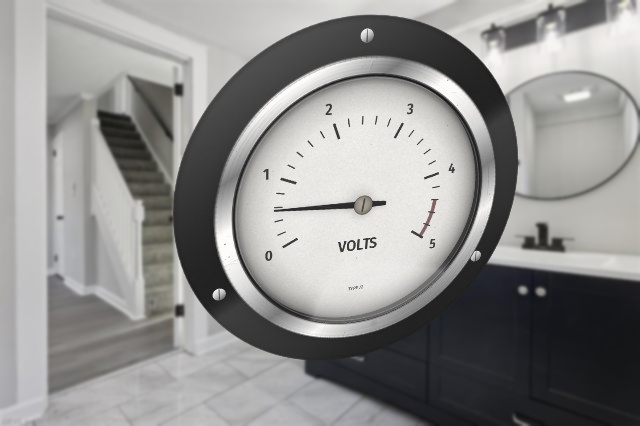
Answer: 0.6 V
